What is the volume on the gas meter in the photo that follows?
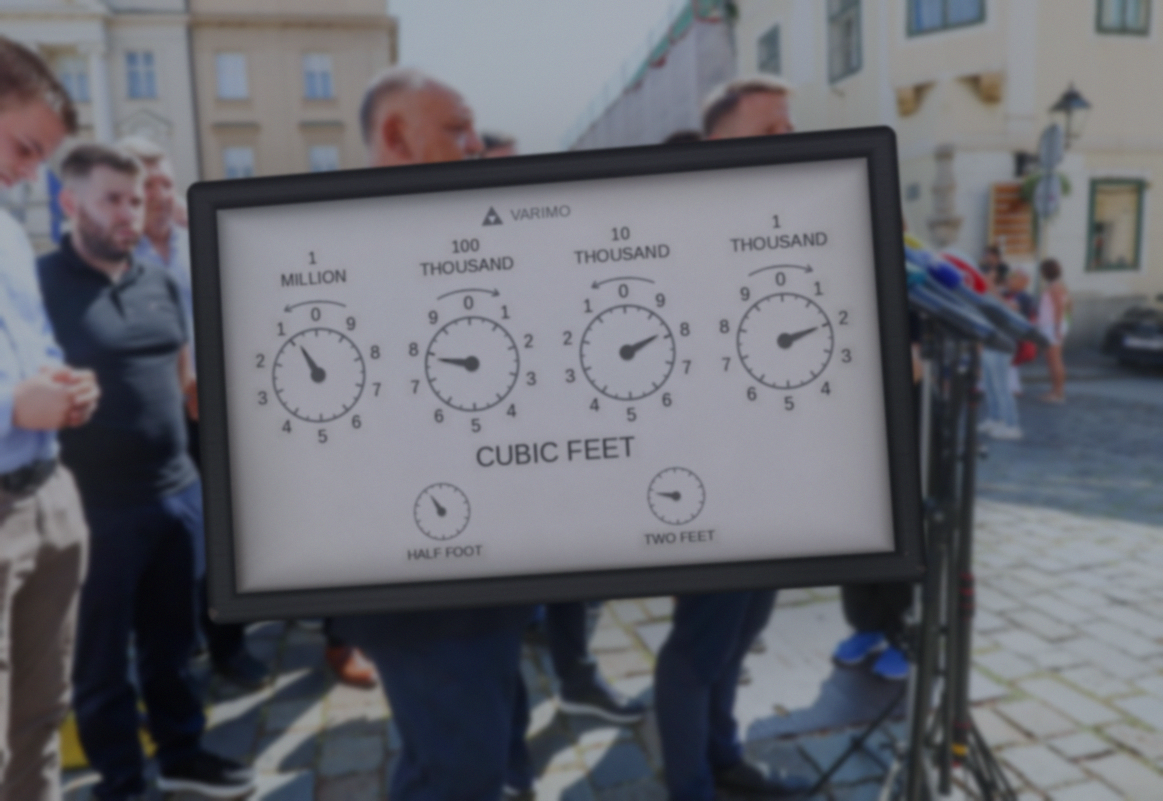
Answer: 78200 ft³
